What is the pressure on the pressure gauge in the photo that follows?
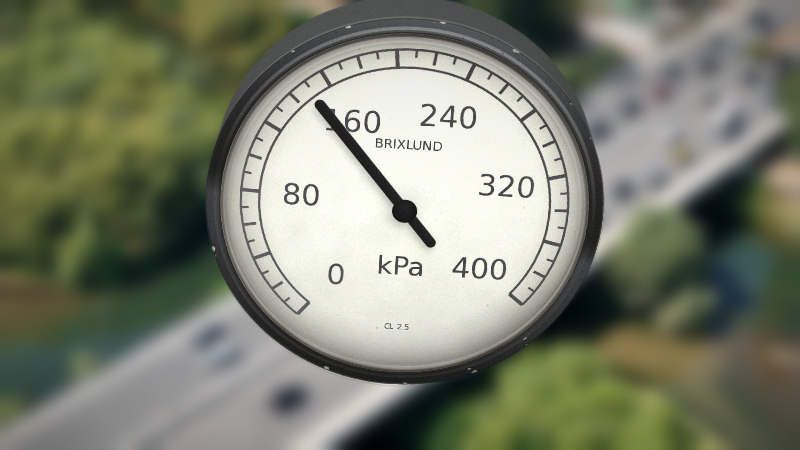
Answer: 150 kPa
